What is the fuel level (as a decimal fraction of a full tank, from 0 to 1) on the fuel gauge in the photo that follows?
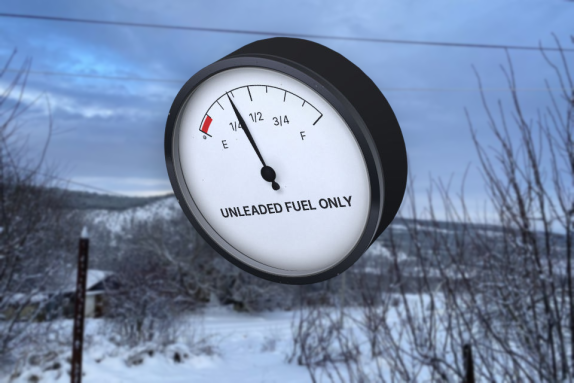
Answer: 0.375
